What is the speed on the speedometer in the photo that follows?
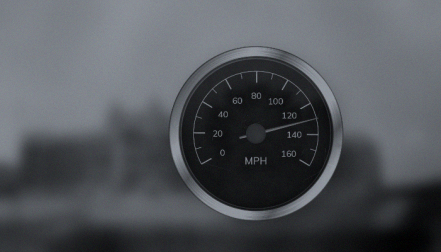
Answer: 130 mph
